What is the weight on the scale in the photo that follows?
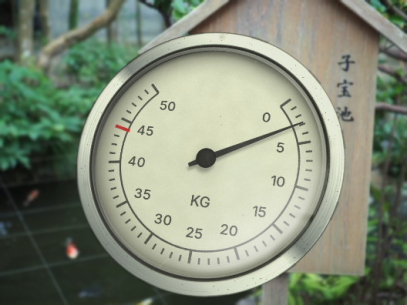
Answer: 3 kg
